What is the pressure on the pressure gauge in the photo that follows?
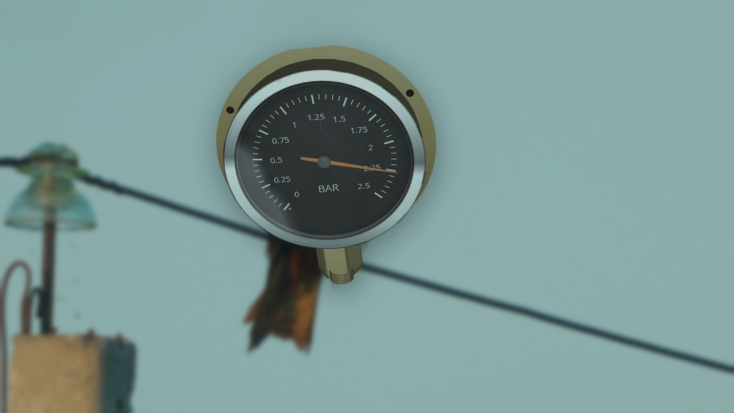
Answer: 2.25 bar
